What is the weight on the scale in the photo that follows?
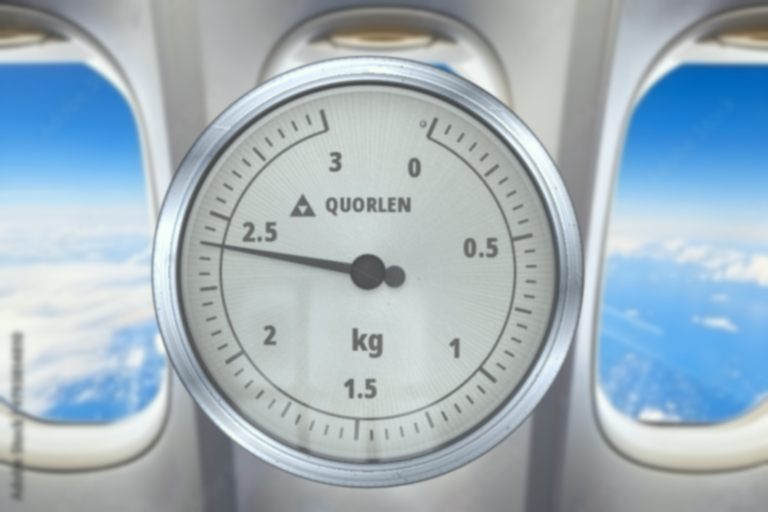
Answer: 2.4 kg
